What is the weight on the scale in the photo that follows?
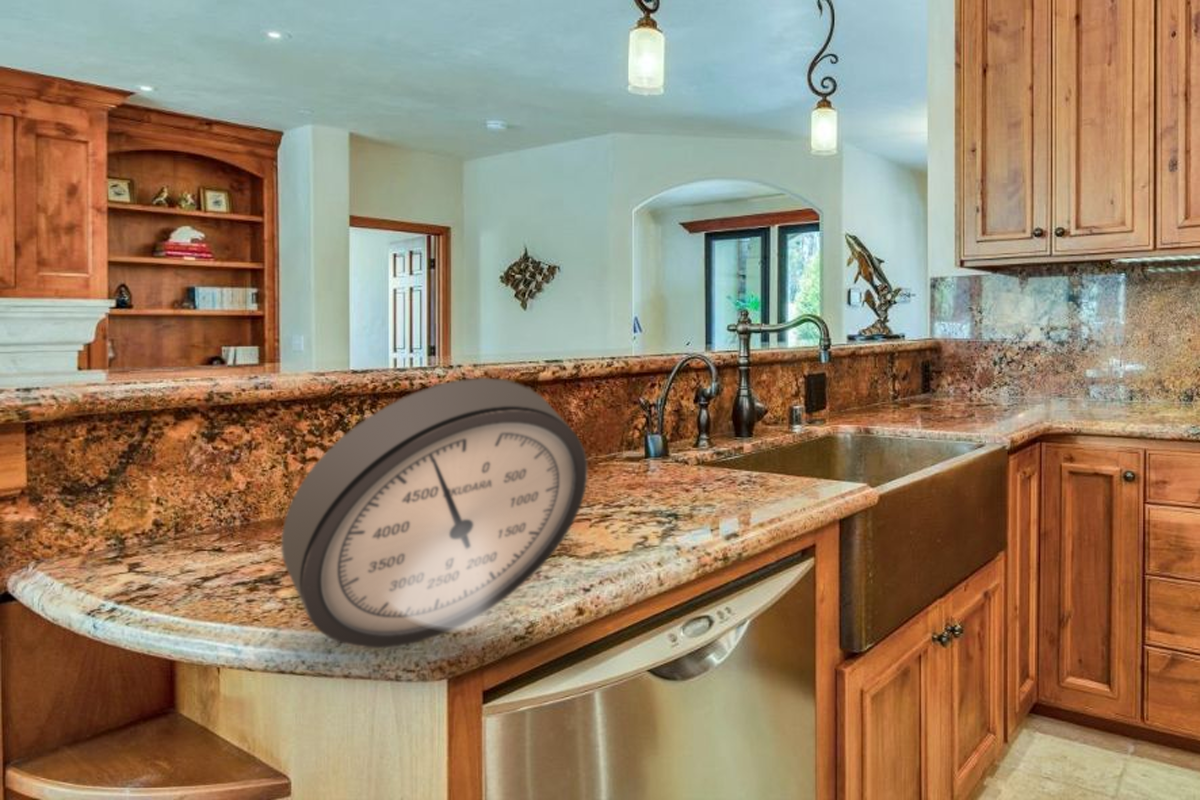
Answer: 4750 g
